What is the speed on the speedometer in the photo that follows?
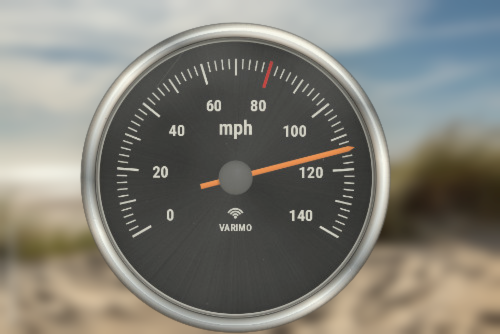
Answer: 114 mph
